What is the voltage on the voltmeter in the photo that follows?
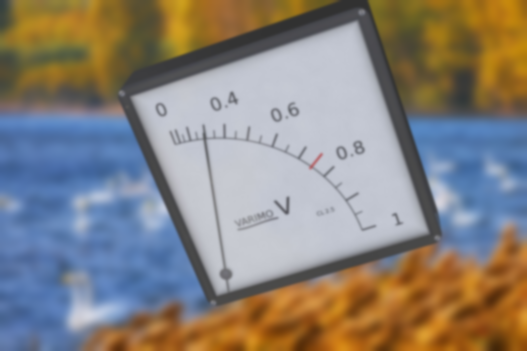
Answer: 0.3 V
